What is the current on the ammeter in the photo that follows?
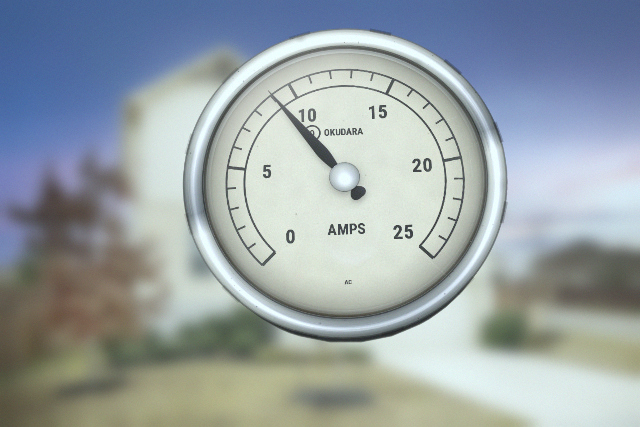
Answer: 9 A
